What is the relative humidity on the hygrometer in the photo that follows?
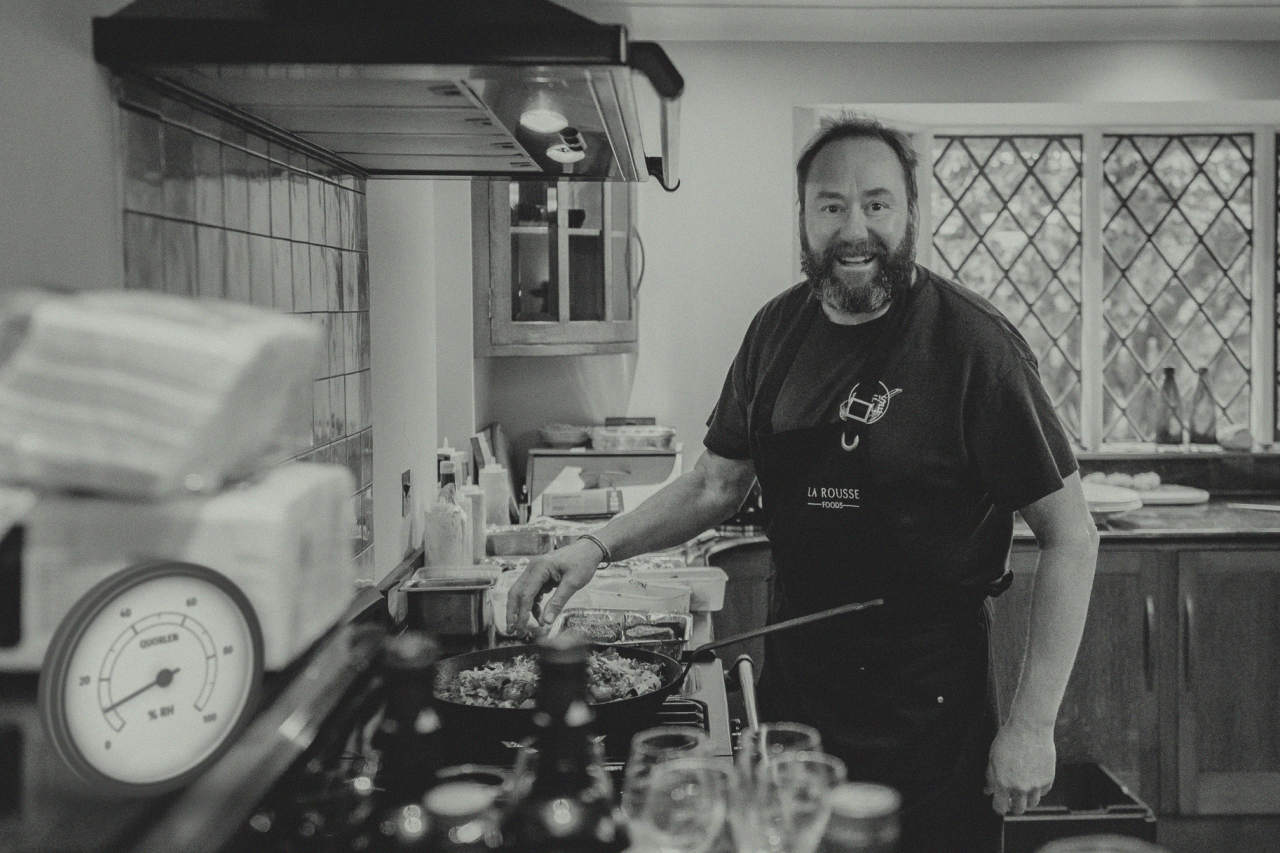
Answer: 10 %
